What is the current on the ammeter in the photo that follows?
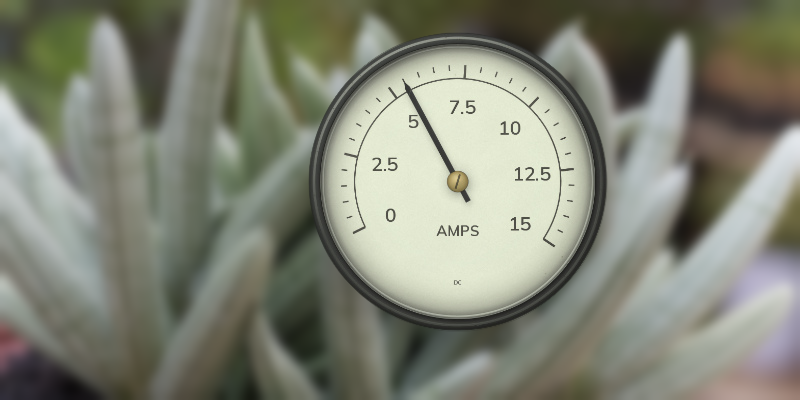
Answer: 5.5 A
